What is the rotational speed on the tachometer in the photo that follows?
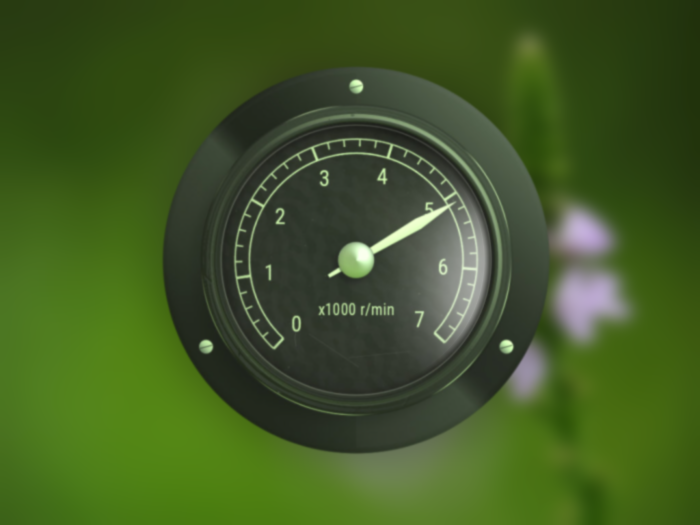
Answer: 5100 rpm
